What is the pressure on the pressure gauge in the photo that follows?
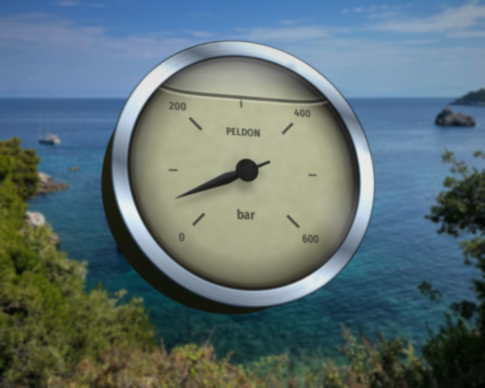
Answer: 50 bar
